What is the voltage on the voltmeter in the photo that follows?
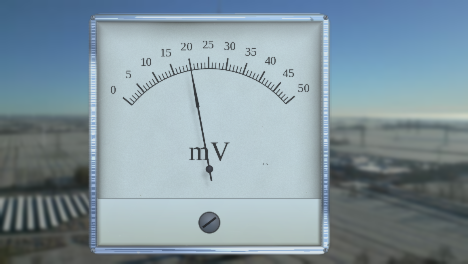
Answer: 20 mV
